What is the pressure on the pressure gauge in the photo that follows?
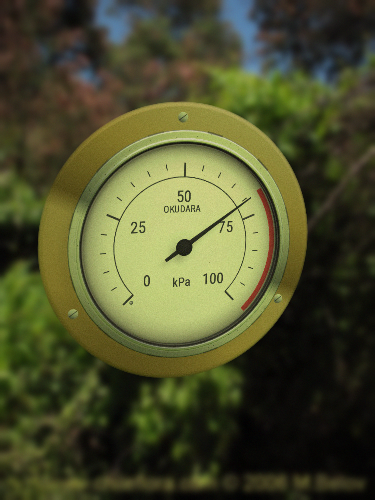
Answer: 70 kPa
